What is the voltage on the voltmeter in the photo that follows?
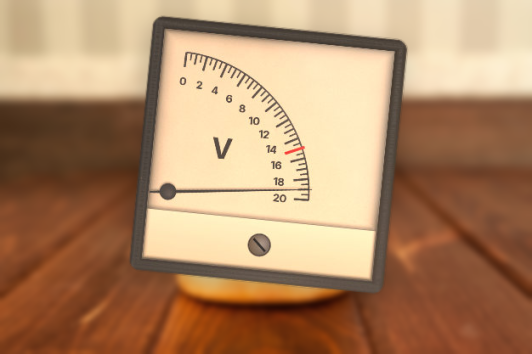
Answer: 19 V
